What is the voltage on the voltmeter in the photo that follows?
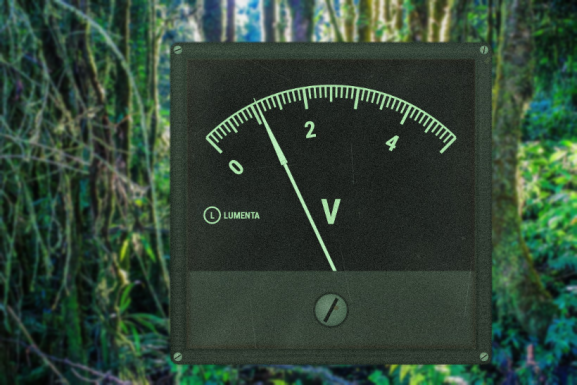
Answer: 1.1 V
